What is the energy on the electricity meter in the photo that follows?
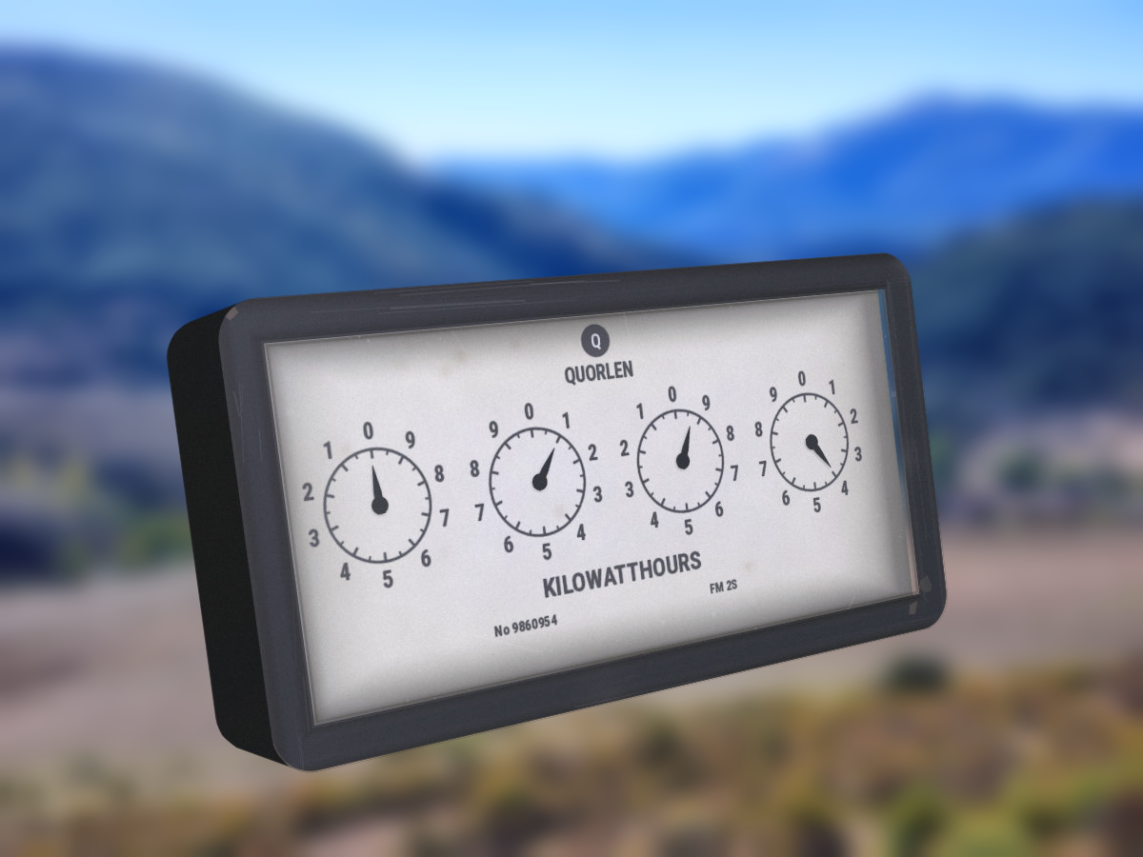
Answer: 94 kWh
